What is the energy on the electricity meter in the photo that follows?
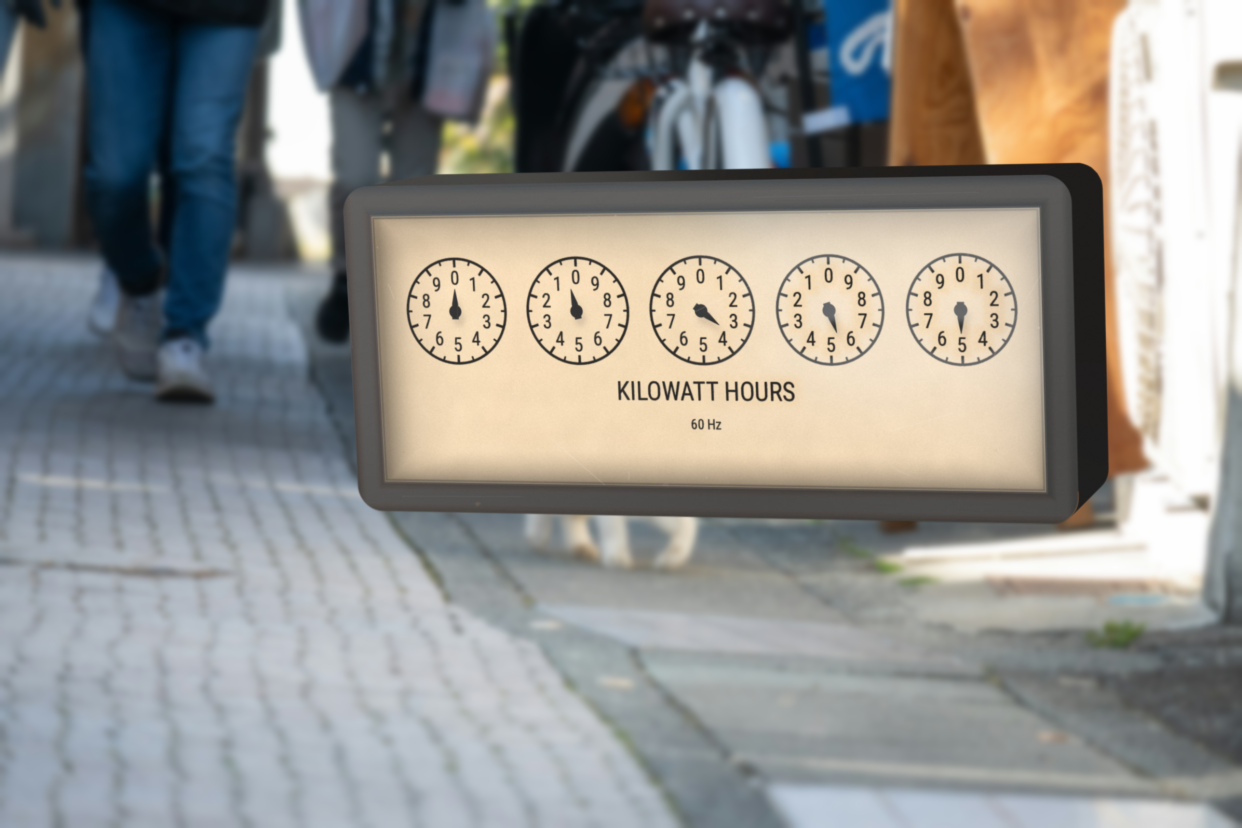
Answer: 355 kWh
